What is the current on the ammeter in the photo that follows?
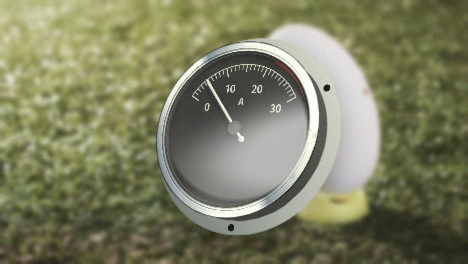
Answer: 5 A
